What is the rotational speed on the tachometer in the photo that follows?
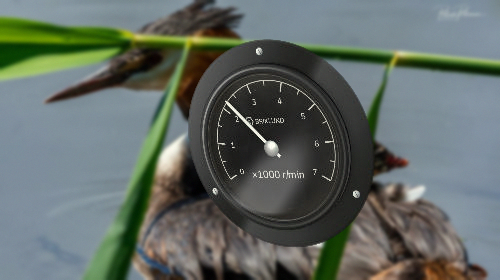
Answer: 2250 rpm
